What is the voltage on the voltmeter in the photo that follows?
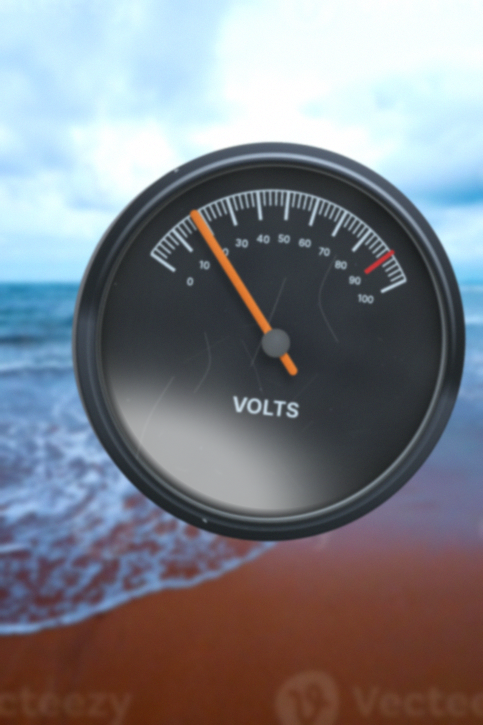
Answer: 18 V
